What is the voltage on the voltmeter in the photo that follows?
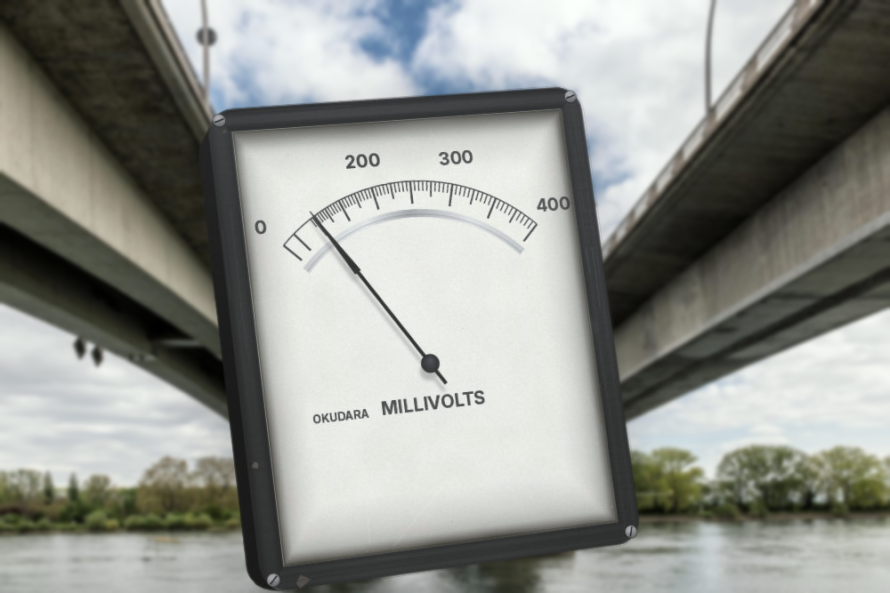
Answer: 100 mV
